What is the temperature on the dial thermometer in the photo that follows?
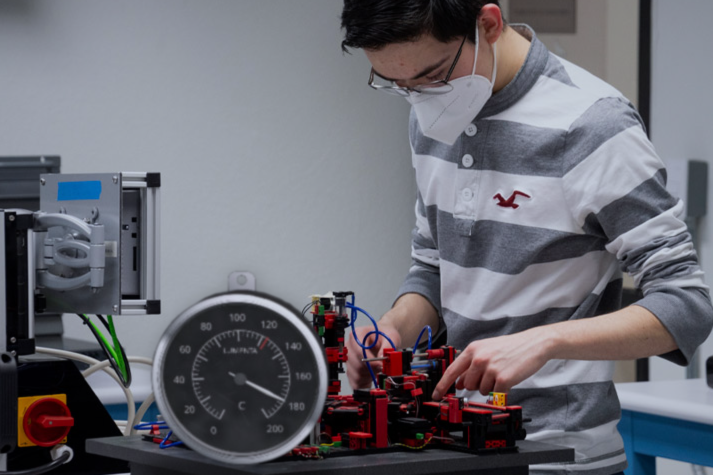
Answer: 180 °C
